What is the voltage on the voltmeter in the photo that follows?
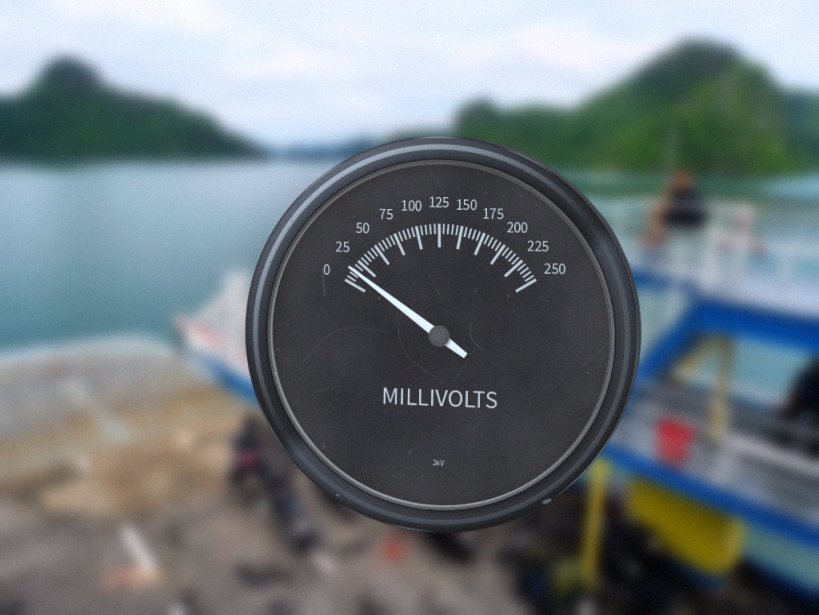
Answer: 15 mV
